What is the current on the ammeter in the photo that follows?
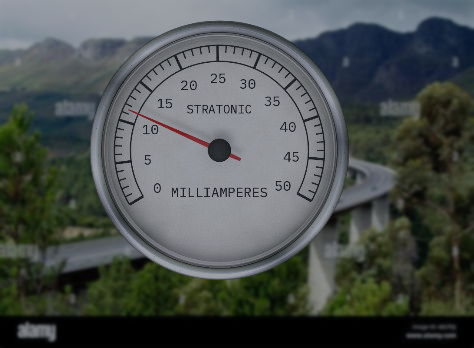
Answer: 11.5 mA
